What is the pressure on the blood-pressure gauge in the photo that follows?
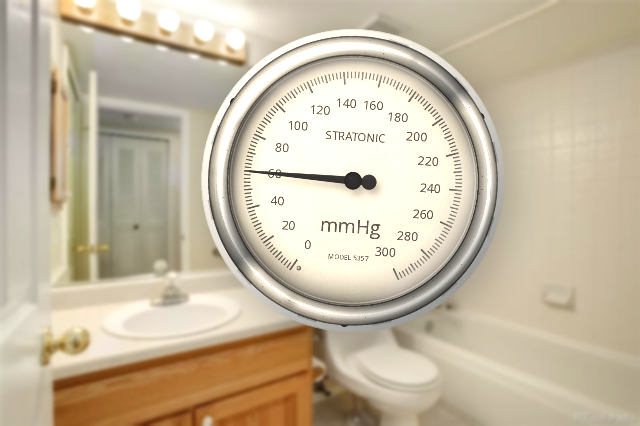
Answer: 60 mmHg
